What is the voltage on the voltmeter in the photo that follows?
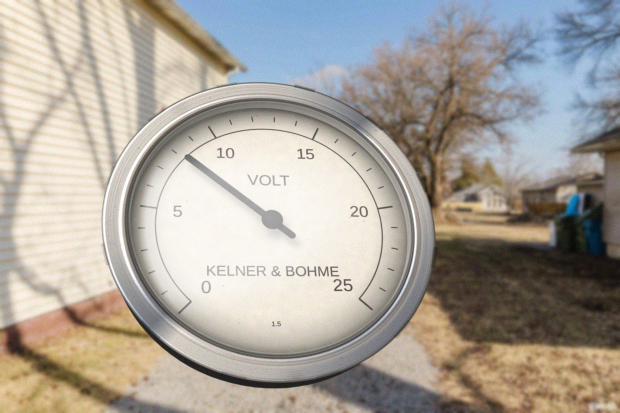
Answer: 8 V
